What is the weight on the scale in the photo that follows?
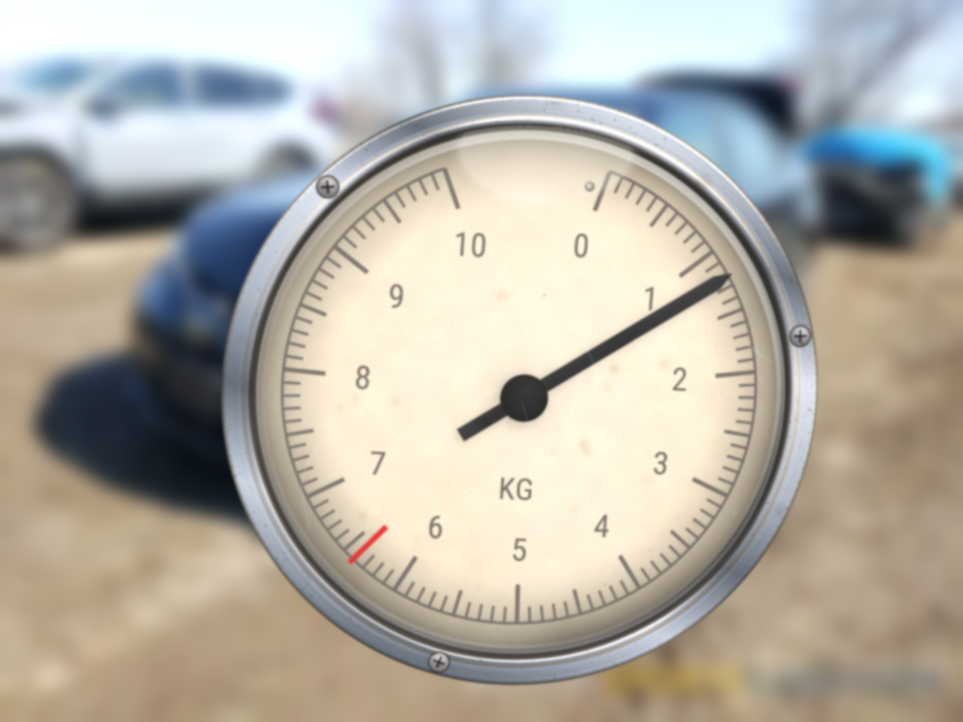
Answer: 1.2 kg
